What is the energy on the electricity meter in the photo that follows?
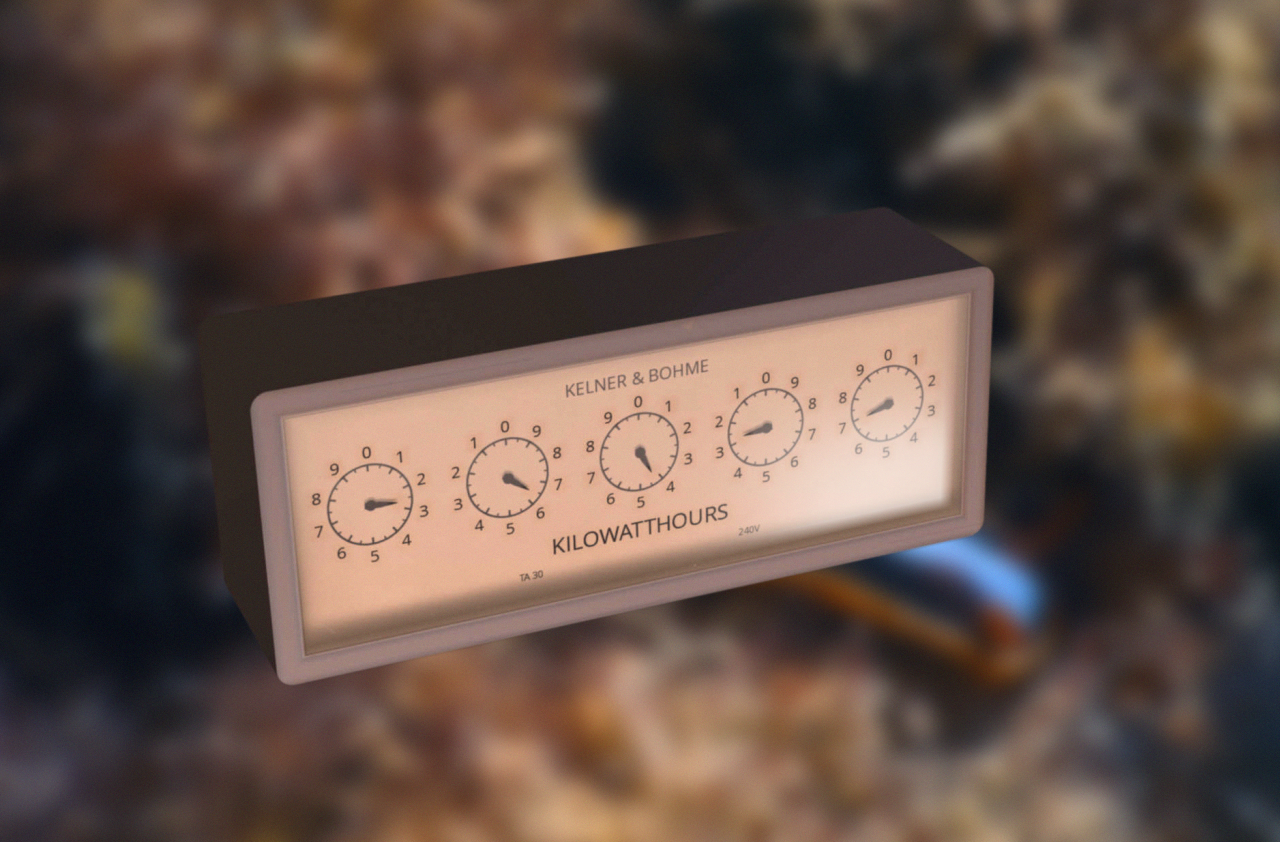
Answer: 26427 kWh
